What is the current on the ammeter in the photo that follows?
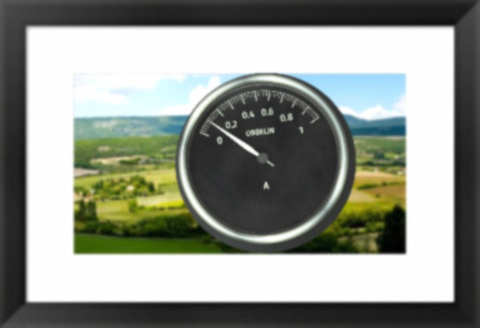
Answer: 0.1 A
